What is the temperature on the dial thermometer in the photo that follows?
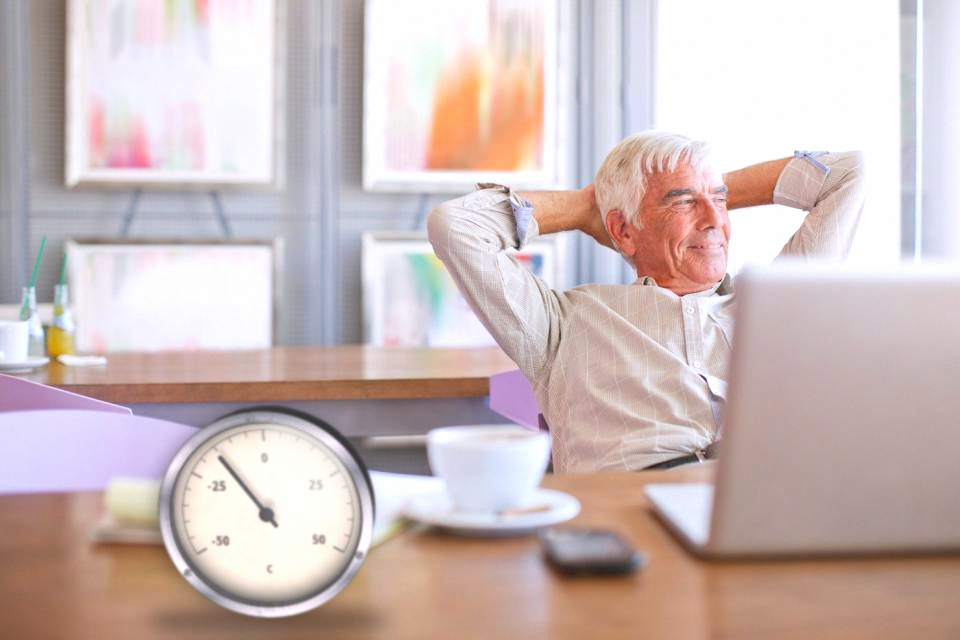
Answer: -15 °C
